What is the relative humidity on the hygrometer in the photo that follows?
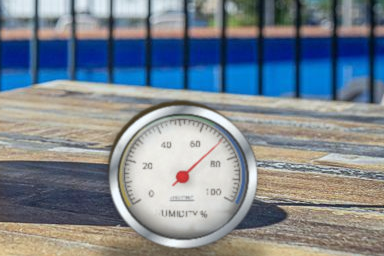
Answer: 70 %
